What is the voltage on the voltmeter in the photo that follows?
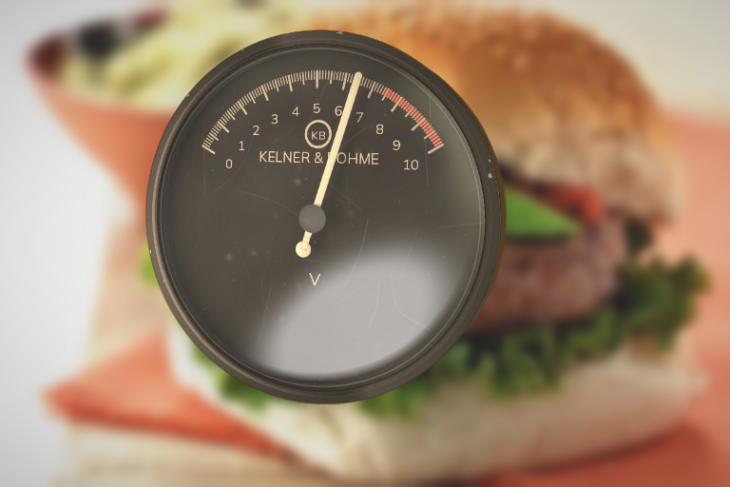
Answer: 6.5 V
